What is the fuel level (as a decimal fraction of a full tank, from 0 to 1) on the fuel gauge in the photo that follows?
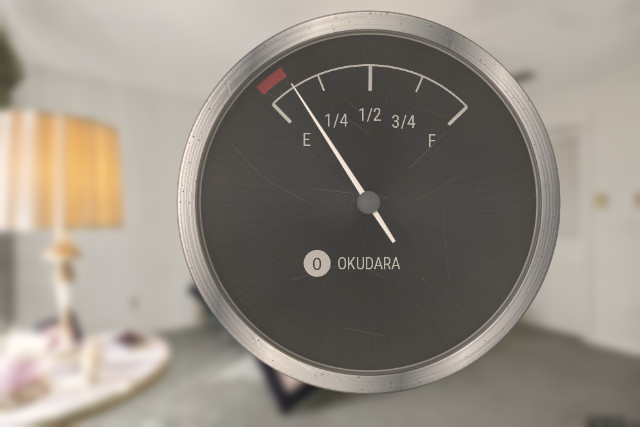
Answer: 0.125
